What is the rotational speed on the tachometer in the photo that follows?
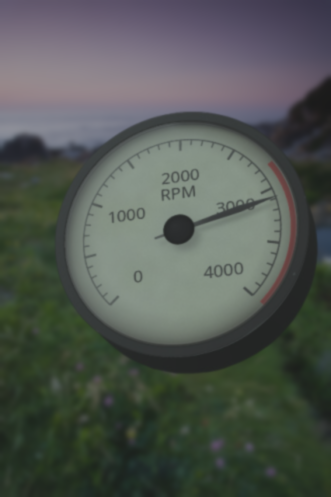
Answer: 3100 rpm
